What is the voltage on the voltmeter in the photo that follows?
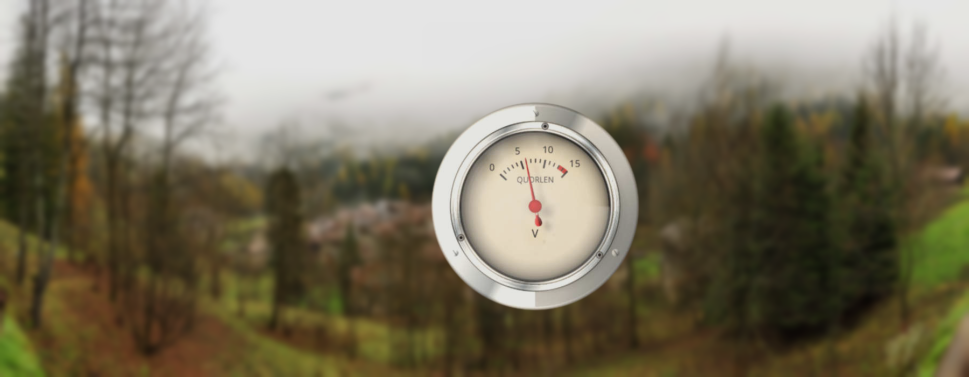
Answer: 6 V
